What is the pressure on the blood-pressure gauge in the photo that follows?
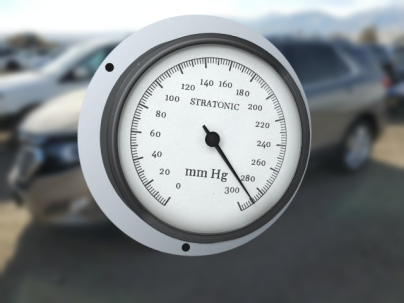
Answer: 290 mmHg
